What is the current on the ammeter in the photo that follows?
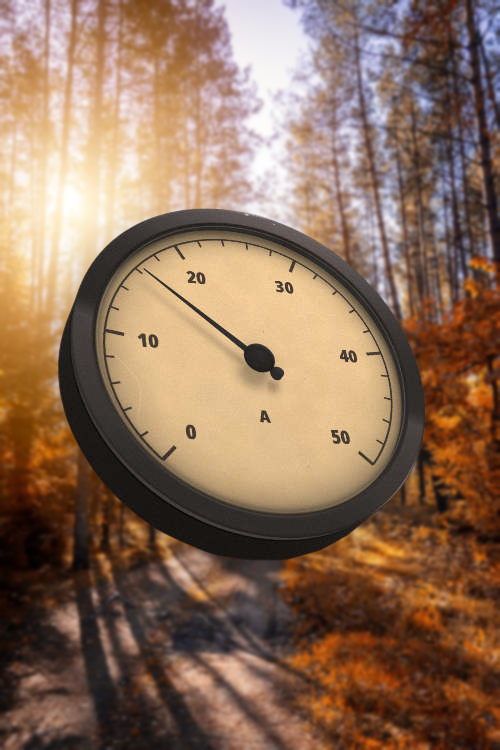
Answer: 16 A
